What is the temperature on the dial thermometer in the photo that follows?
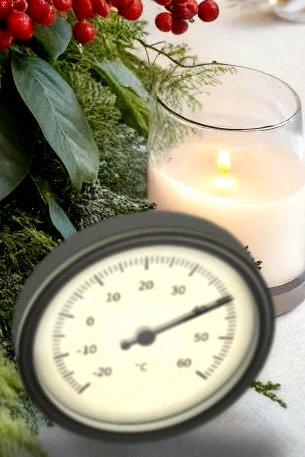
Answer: 40 °C
